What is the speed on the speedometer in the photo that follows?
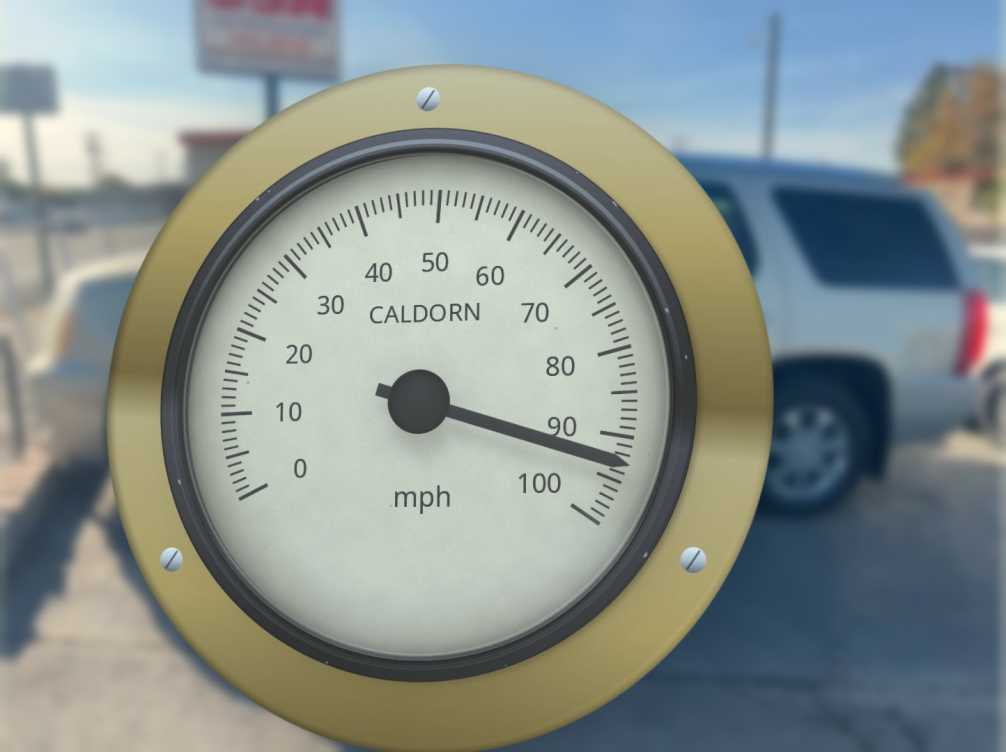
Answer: 93 mph
